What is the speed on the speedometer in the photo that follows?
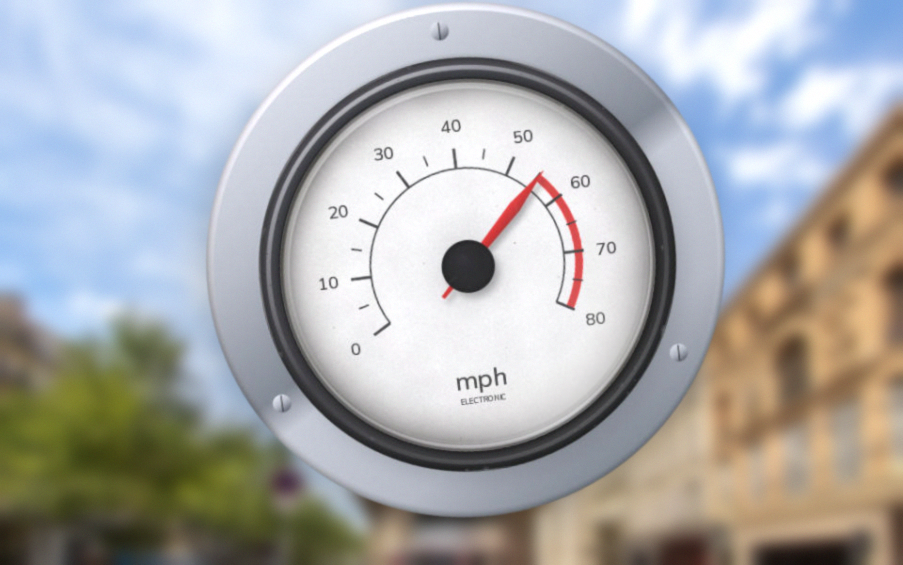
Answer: 55 mph
